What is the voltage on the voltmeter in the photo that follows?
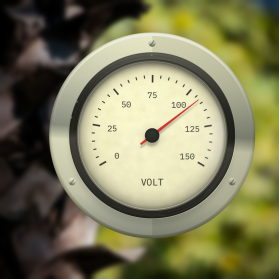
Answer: 107.5 V
